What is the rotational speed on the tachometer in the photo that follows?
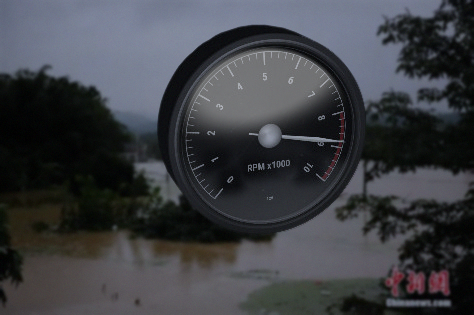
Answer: 8800 rpm
